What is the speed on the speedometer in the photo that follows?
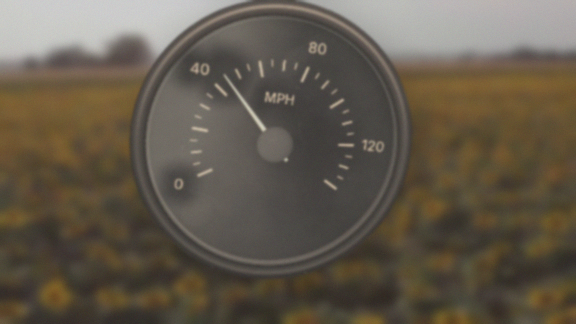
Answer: 45 mph
